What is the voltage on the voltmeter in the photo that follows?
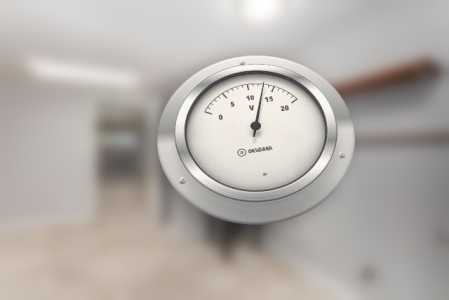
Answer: 13 V
